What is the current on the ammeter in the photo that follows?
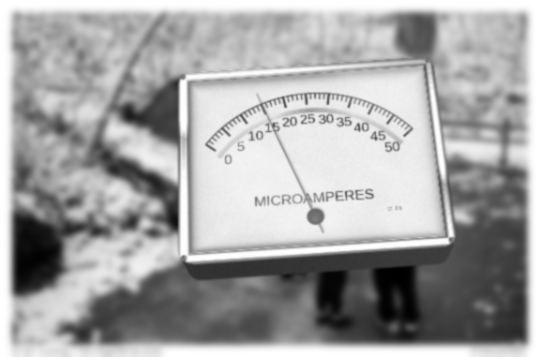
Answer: 15 µA
